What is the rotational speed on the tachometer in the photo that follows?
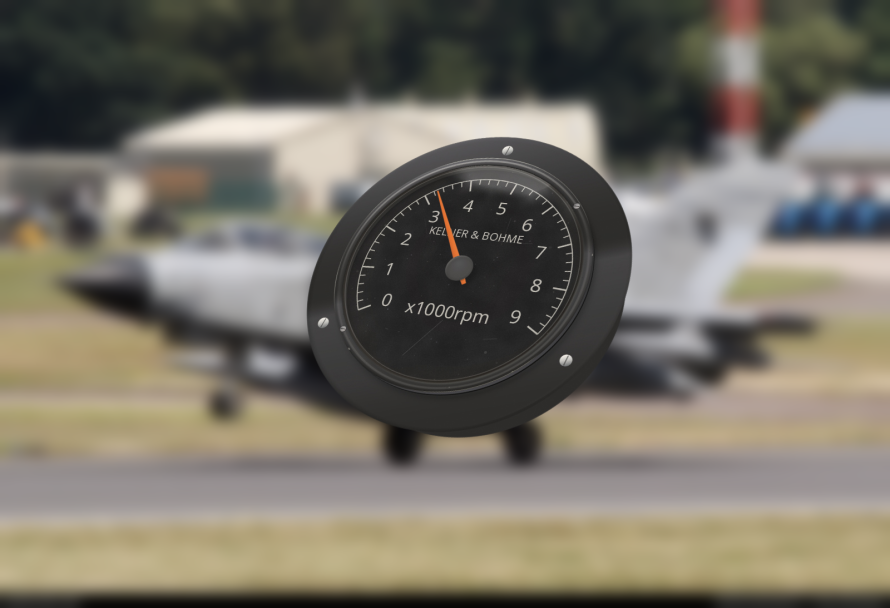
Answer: 3300 rpm
